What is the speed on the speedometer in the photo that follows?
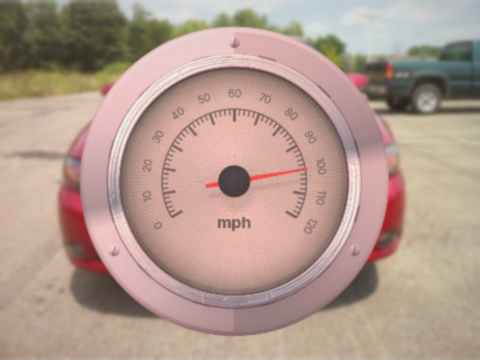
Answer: 100 mph
